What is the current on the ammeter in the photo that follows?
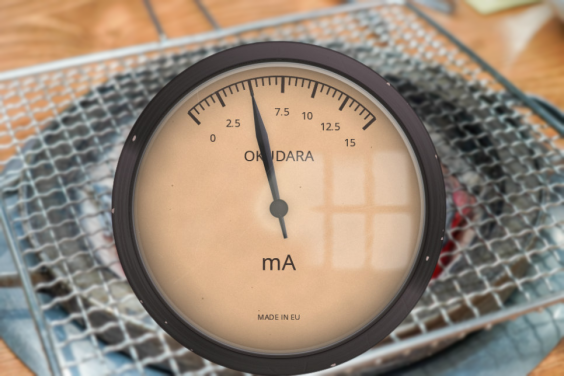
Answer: 5 mA
